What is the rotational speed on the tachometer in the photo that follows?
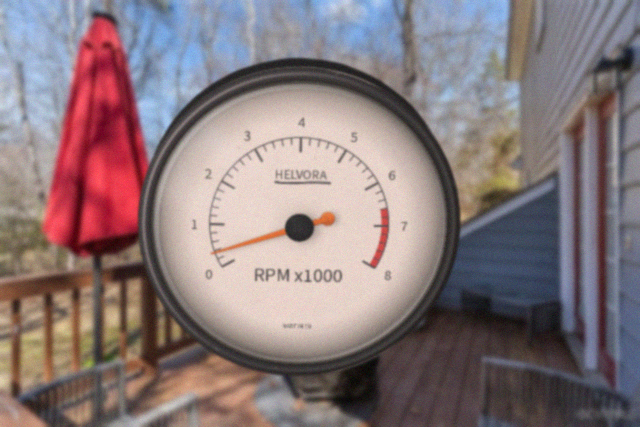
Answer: 400 rpm
